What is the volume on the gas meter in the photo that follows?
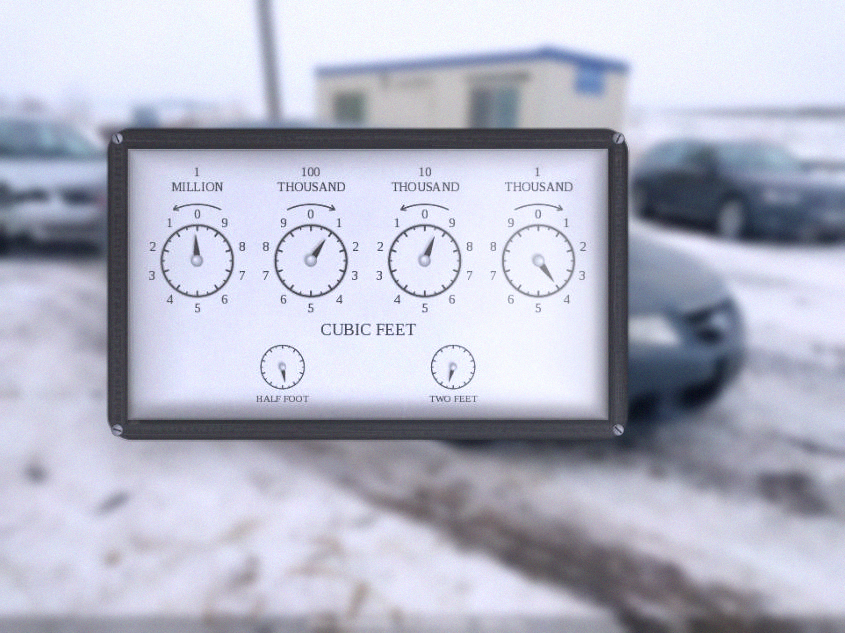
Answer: 9400 ft³
